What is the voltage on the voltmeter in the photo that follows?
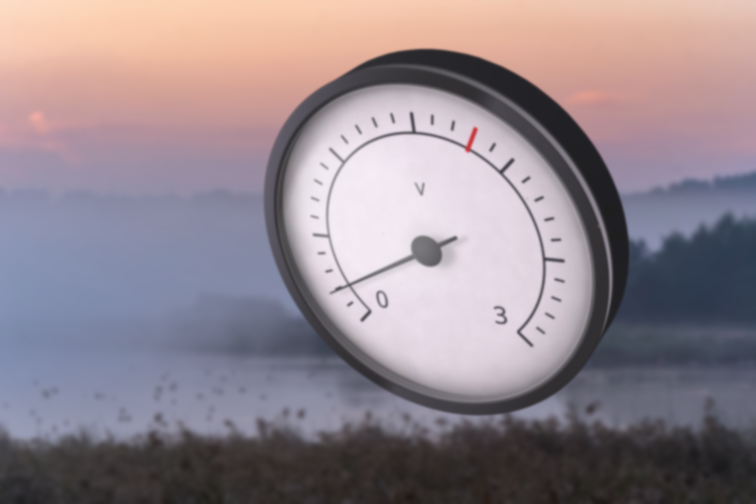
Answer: 0.2 V
